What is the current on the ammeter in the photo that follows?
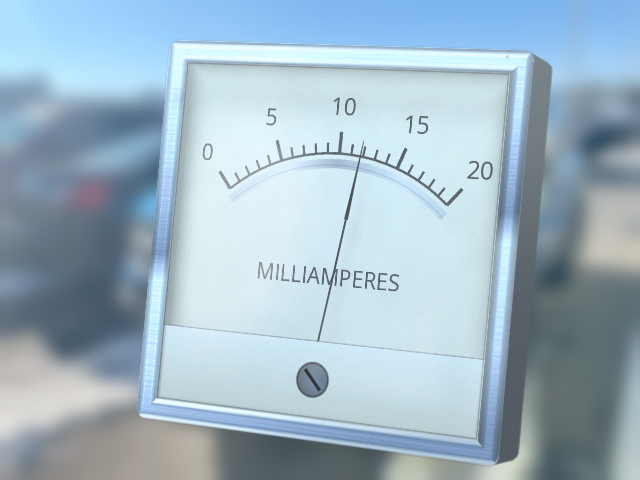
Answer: 12 mA
